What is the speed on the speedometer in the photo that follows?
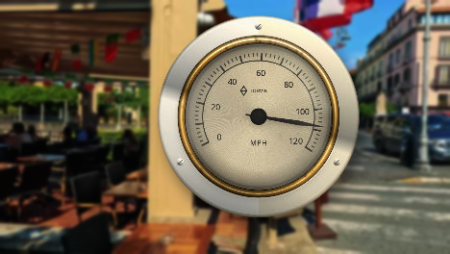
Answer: 108 mph
